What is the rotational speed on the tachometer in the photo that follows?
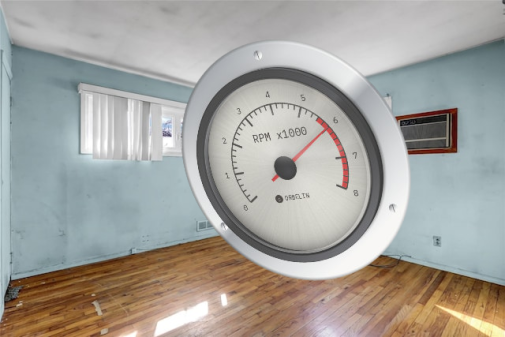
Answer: 6000 rpm
